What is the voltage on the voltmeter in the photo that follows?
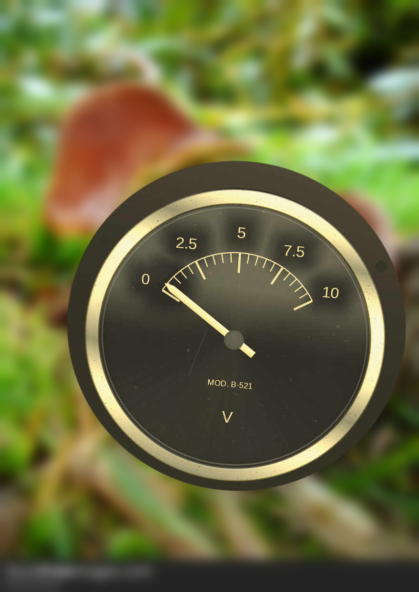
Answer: 0.5 V
